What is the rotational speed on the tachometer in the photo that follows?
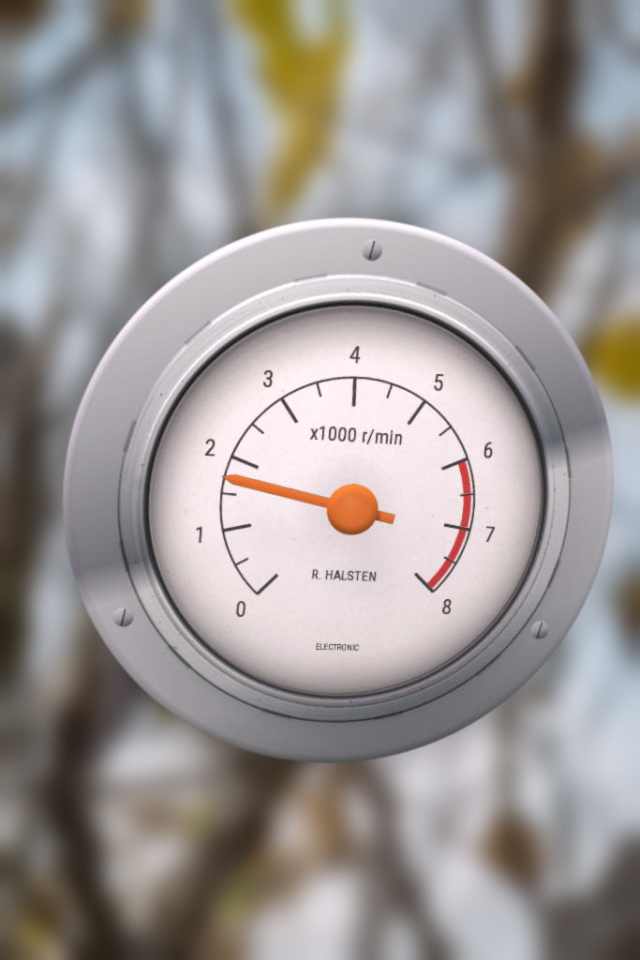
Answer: 1750 rpm
